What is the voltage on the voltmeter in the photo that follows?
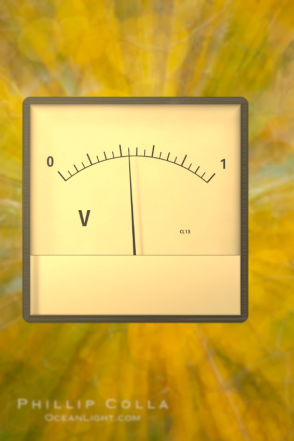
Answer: 0.45 V
